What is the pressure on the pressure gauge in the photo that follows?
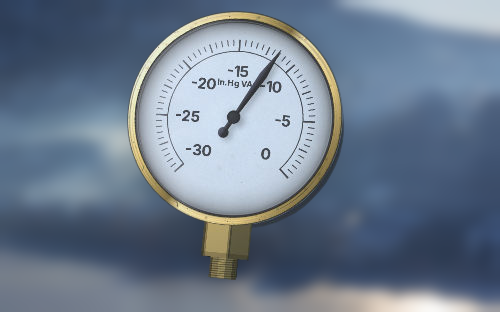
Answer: -11.5 inHg
